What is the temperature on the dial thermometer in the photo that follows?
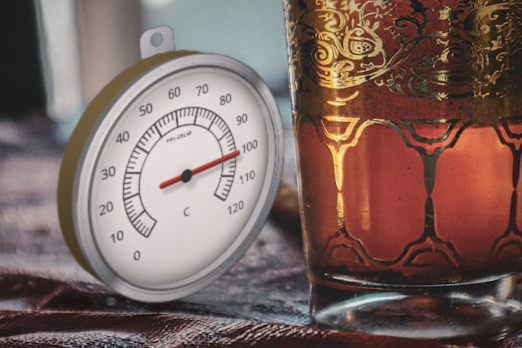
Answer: 100 °C
